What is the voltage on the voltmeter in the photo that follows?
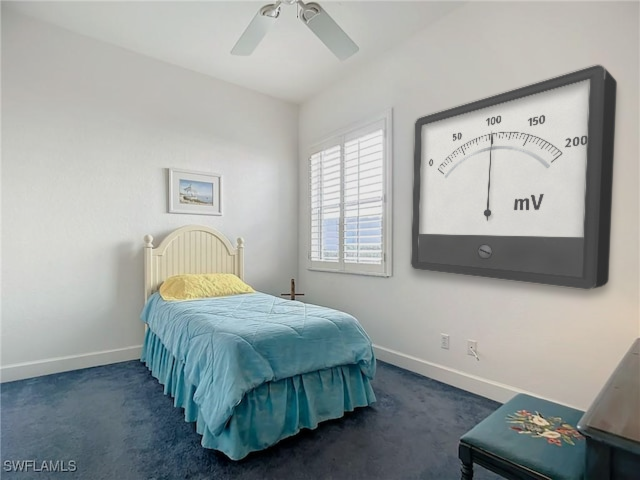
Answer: 100 mV
